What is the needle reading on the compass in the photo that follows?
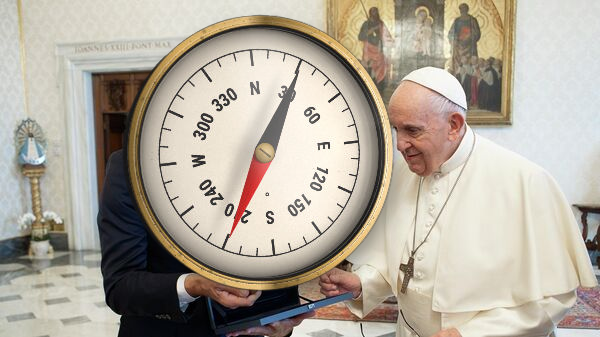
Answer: 210 °
